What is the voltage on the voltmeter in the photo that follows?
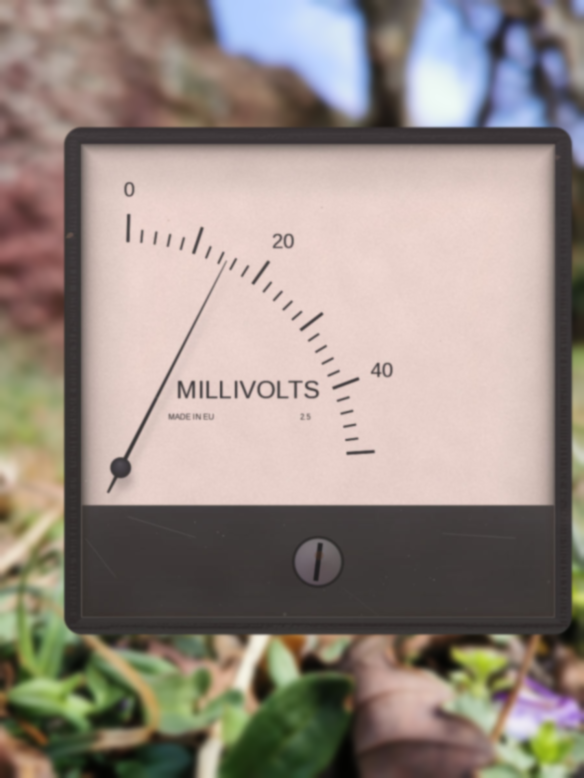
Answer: 15 mV
